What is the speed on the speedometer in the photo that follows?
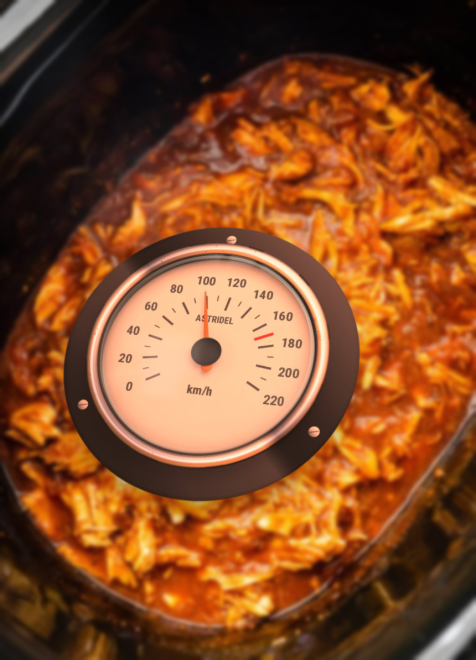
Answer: 100 km/h
